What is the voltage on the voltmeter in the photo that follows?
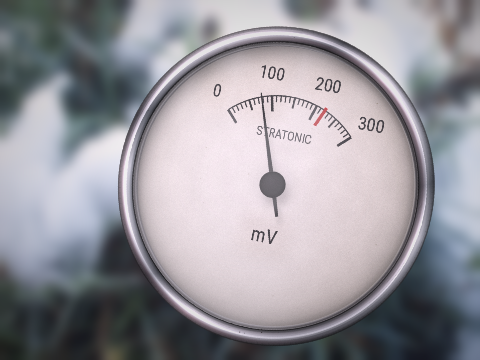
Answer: 80 mV
